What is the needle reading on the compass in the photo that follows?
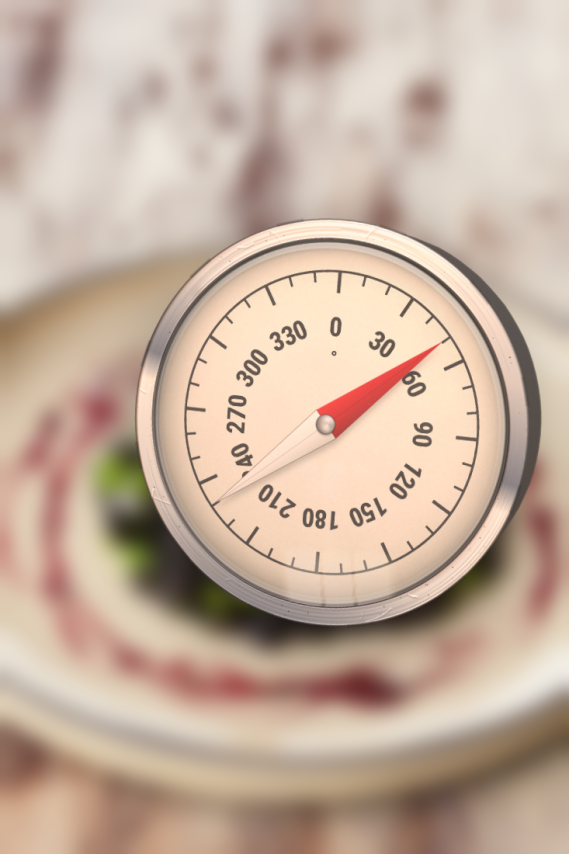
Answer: 50 °
